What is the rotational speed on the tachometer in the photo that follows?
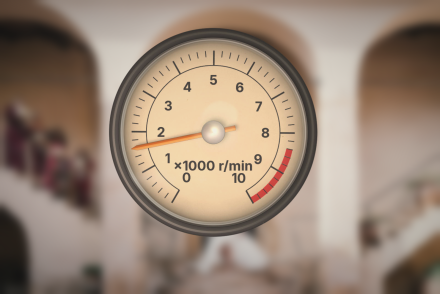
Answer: 1600 rpm
